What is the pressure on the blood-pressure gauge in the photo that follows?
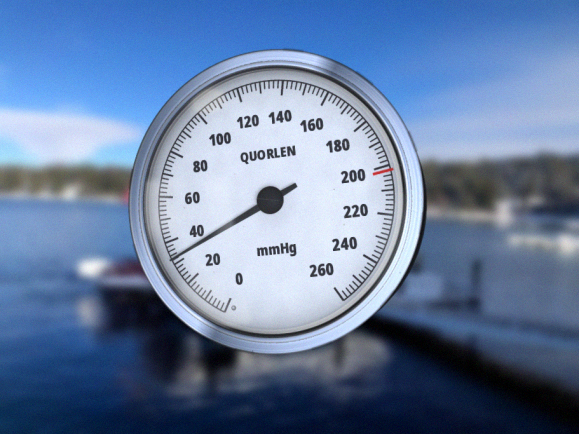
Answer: 32 mmHg
